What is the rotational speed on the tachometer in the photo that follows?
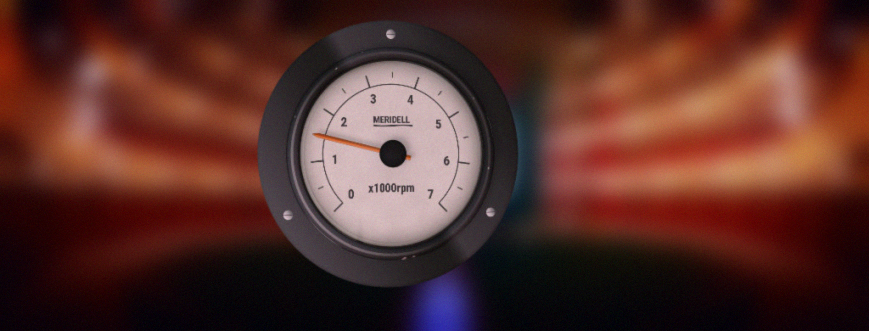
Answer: 1500 rpm
